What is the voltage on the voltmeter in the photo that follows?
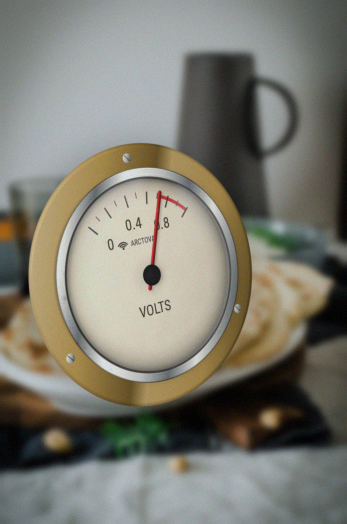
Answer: 0.7 V
